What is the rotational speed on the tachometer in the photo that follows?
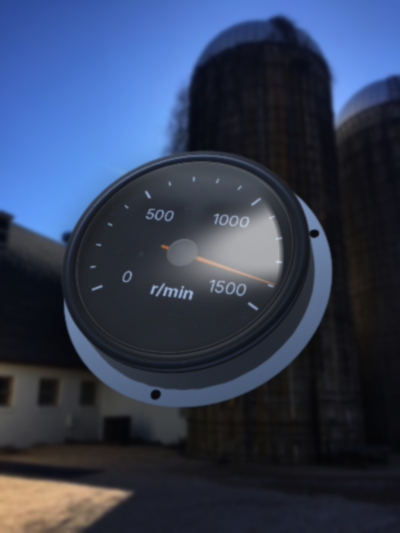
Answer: 1400 rpm
